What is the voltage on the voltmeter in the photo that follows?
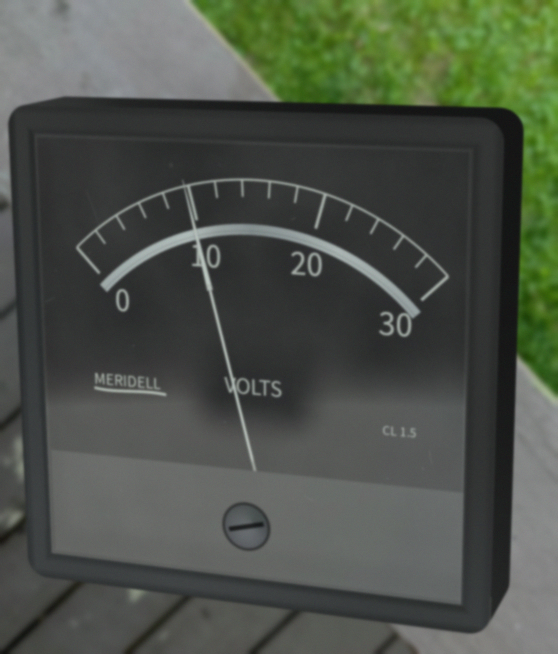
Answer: 10 V
